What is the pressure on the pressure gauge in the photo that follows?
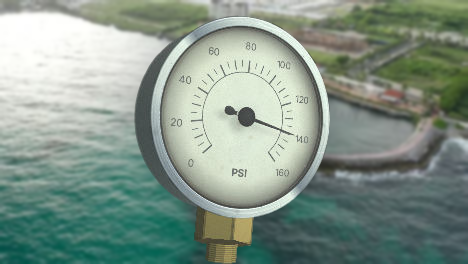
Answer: 140 psi
